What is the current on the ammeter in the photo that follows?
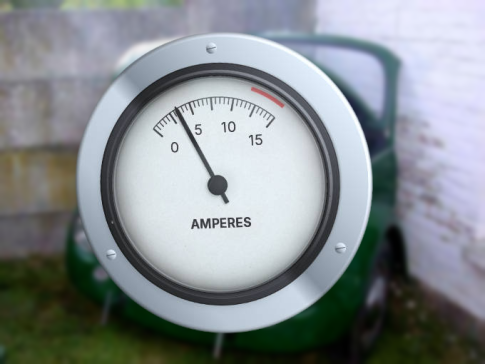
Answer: 3.5 A
